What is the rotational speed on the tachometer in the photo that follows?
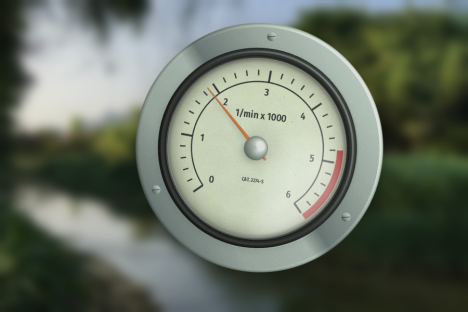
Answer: 1900 rpm
